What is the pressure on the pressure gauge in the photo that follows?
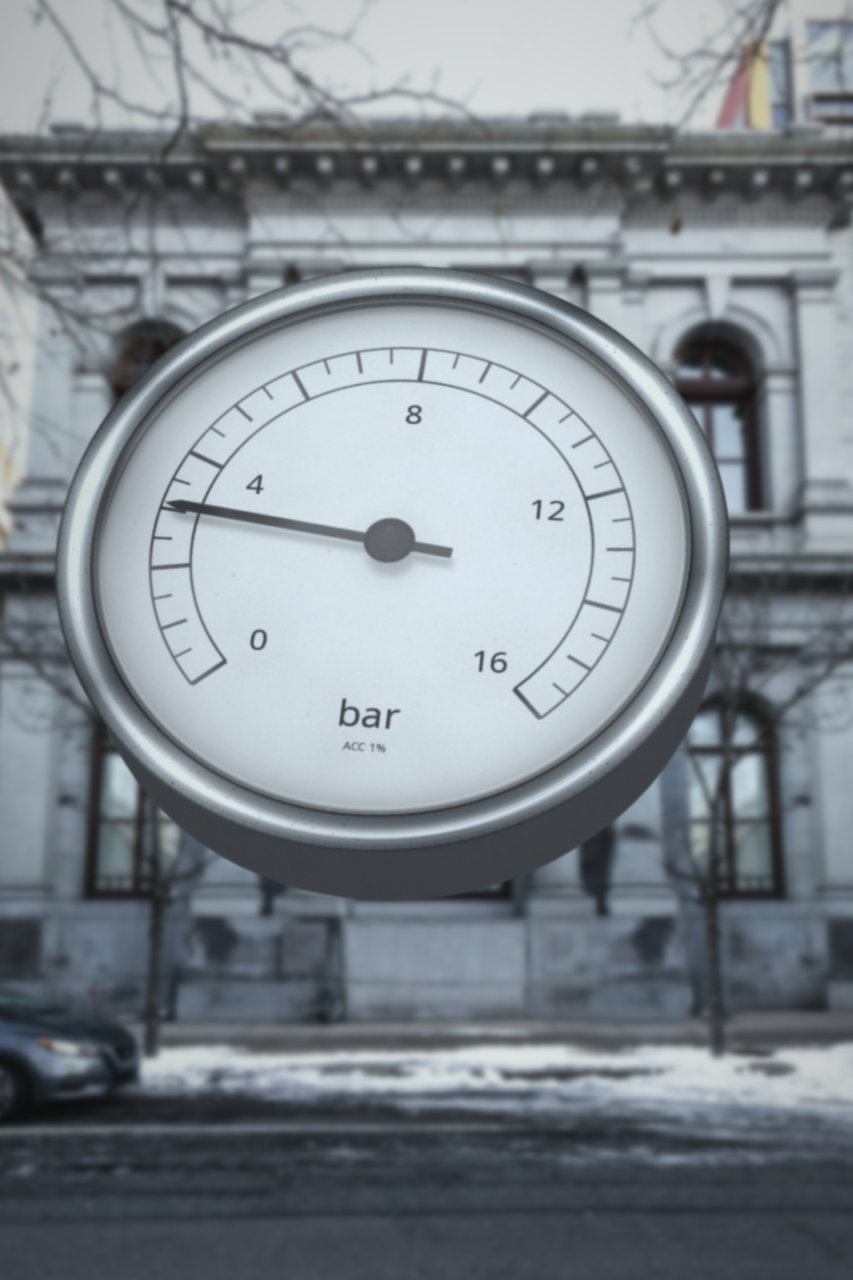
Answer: 3 bar
